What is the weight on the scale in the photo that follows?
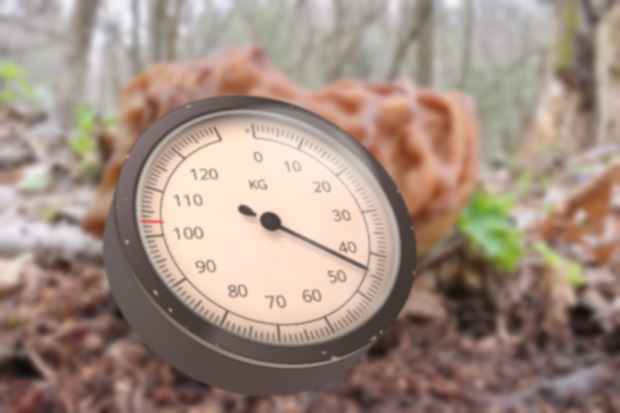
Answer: 45 kg
